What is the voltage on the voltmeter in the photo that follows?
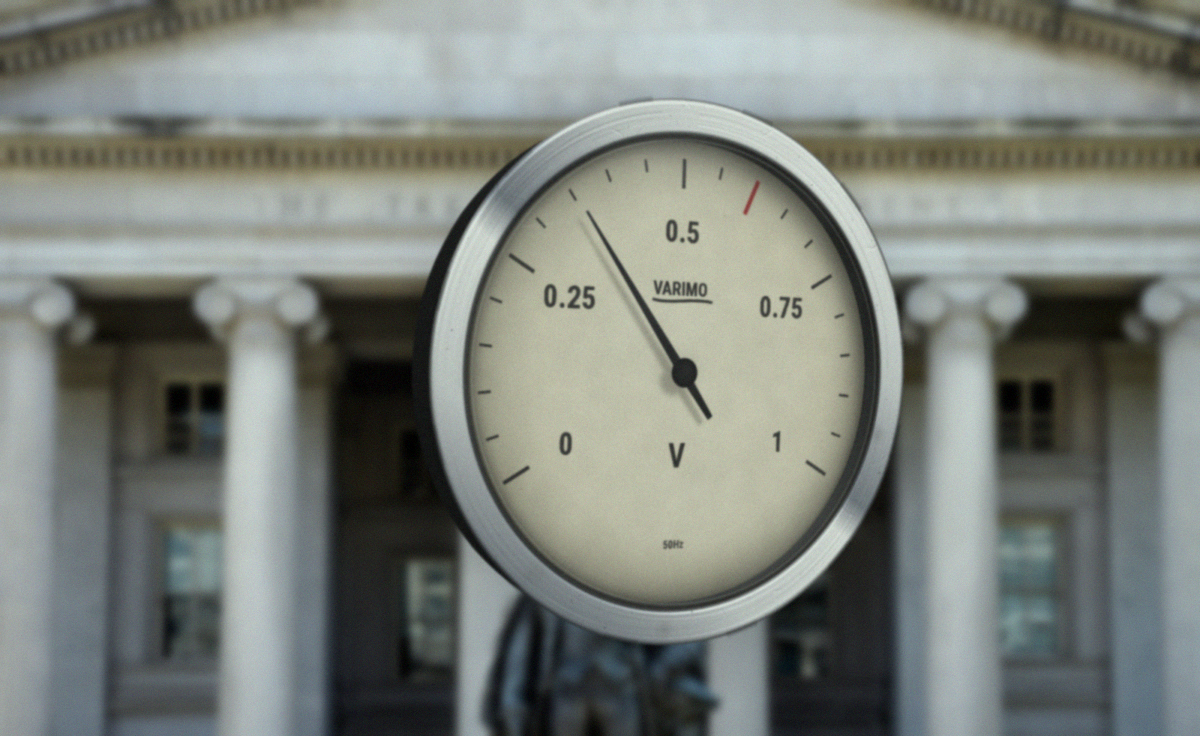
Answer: 0.35 V
